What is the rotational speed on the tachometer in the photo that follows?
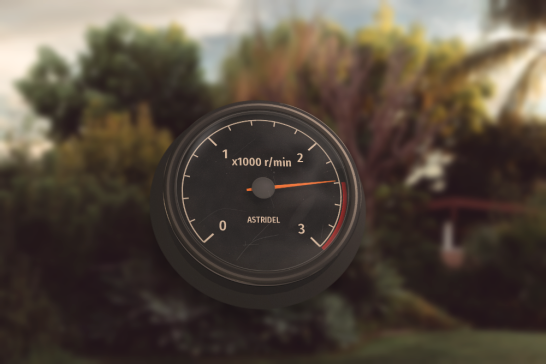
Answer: 2400 rpm
